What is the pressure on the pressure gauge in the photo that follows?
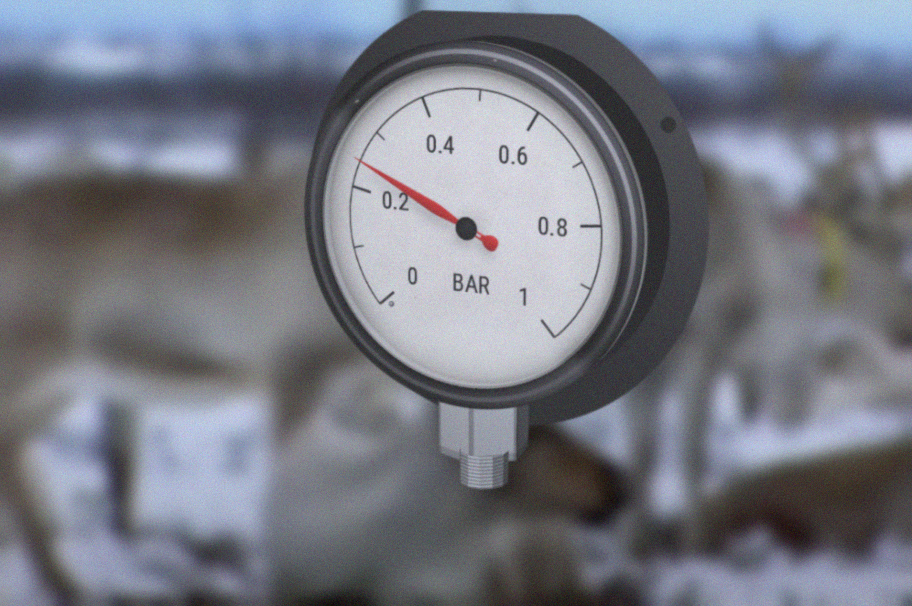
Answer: 0.25 bar
